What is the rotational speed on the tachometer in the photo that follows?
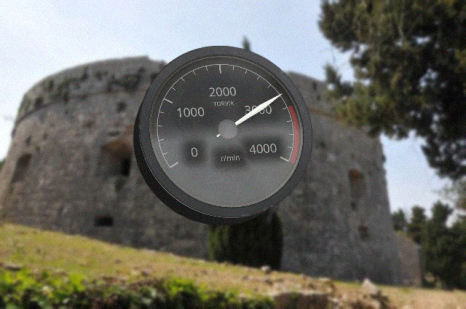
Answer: 3000 rpm
